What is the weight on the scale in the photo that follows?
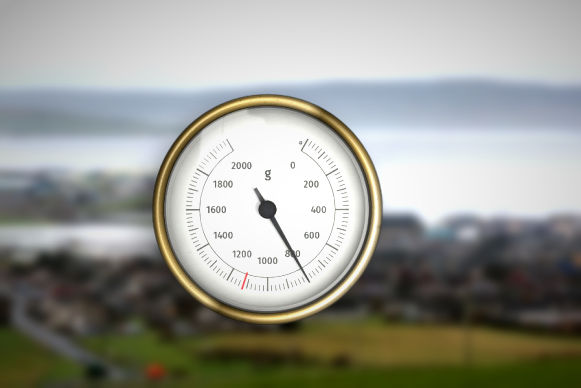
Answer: 800 g
